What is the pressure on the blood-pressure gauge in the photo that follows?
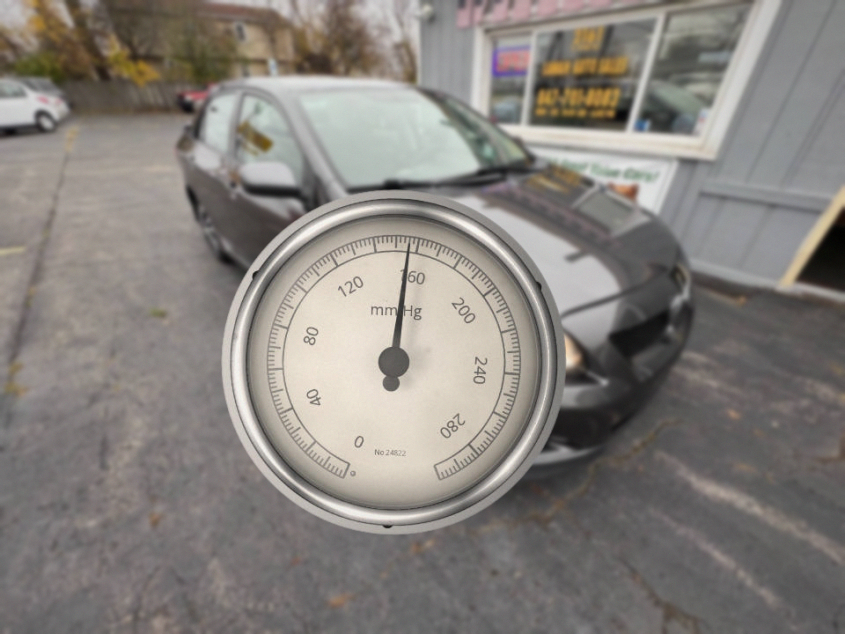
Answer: 156 mmHg
